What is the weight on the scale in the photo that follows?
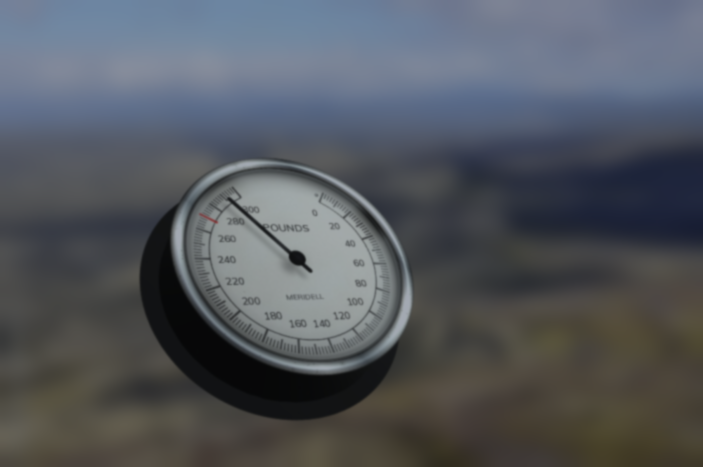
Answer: 290 lb
